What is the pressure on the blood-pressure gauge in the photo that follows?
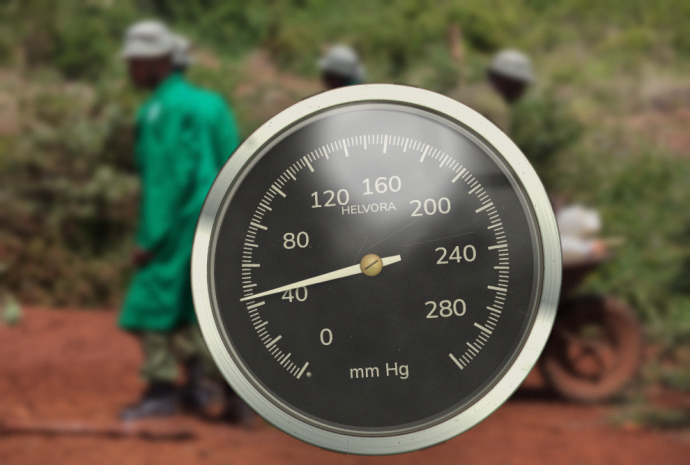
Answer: 44 mmHg
